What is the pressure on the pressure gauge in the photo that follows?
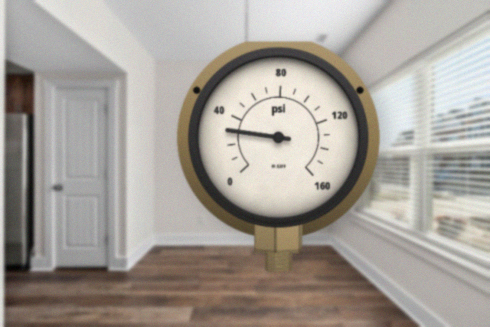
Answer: 30 psi
